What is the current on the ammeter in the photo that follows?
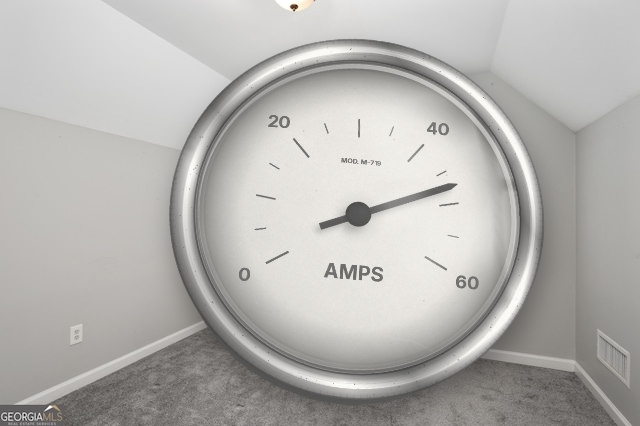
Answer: 47.5 A
